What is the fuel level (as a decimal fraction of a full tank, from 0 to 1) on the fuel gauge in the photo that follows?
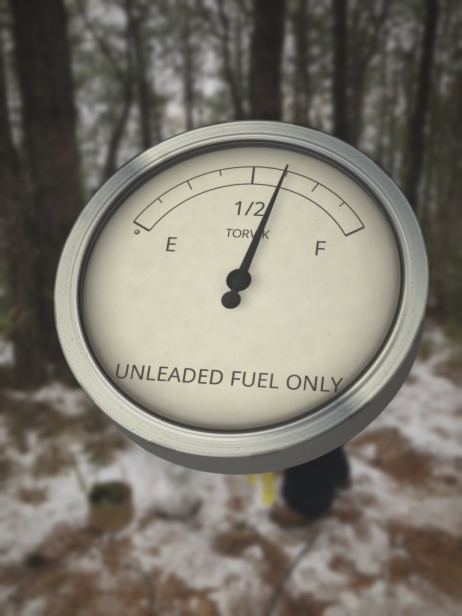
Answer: 0.625
